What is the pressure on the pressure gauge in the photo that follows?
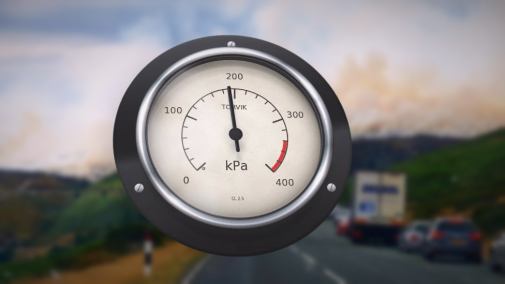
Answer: 190 kPa
